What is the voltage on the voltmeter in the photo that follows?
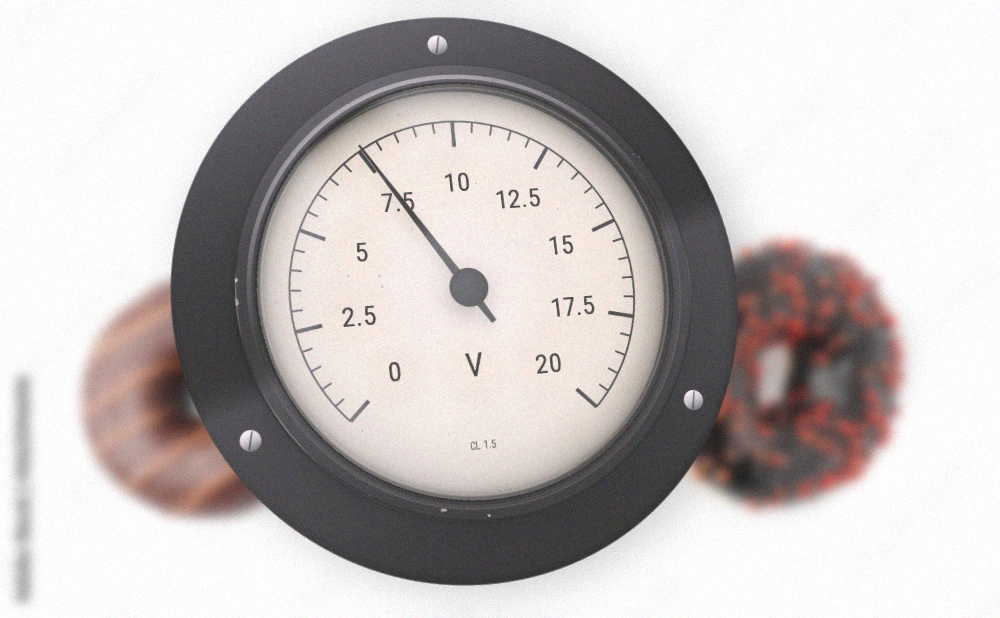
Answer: 7.5 V
